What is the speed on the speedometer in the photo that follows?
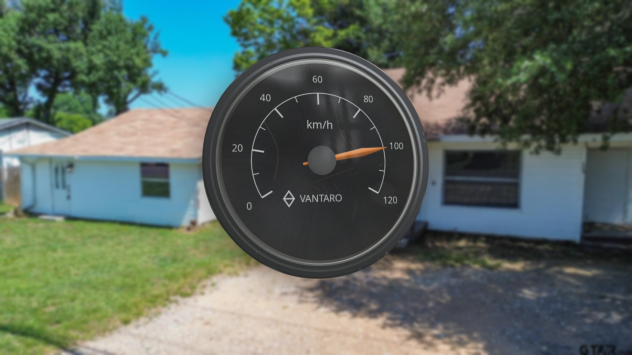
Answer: 100 km/h
